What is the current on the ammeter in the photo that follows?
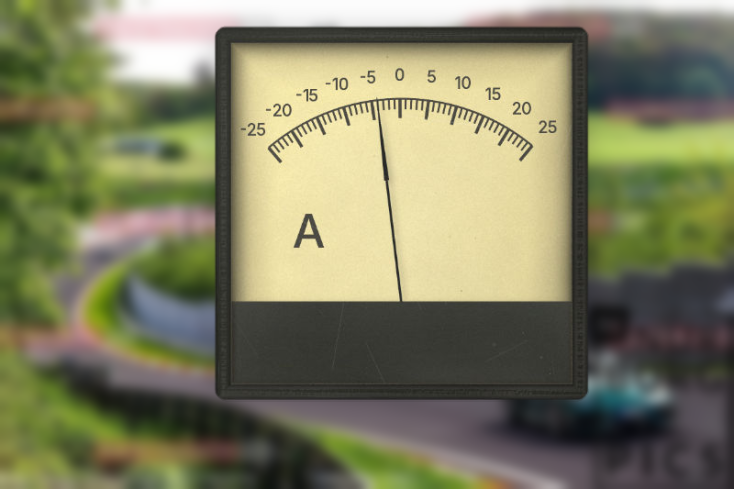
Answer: -4 A
